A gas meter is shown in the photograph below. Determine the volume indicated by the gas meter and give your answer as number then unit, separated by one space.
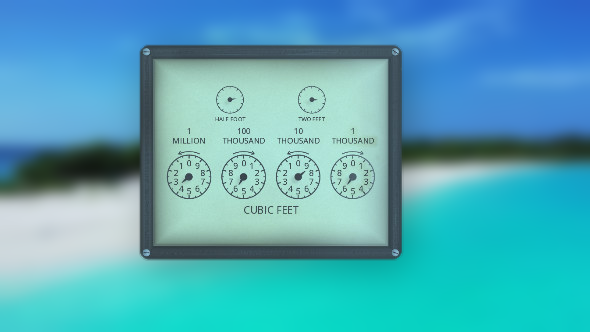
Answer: 358600 ft³
